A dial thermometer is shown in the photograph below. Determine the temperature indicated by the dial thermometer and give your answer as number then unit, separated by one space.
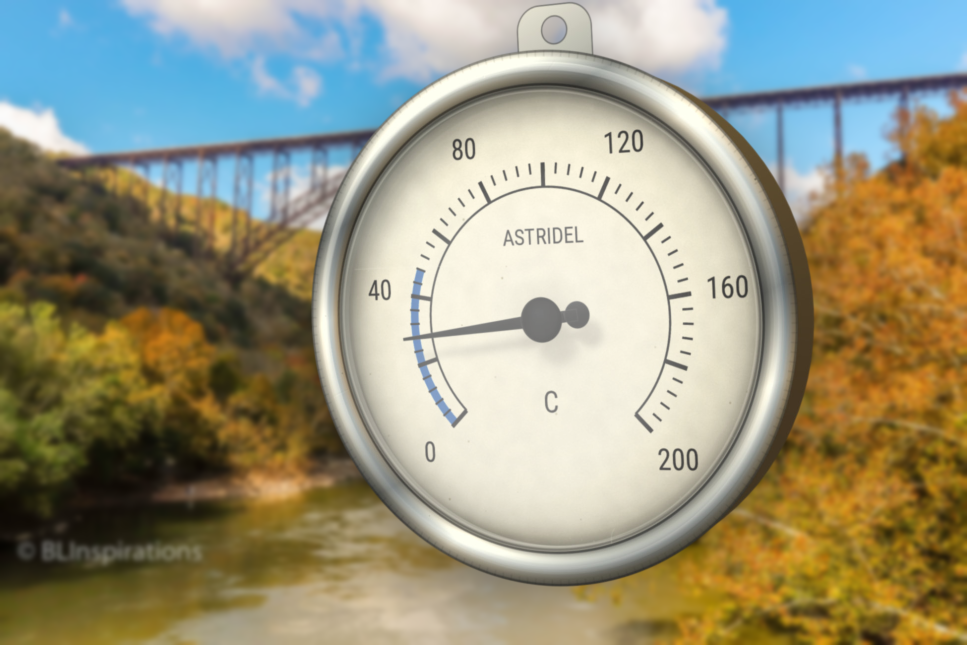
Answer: 28 °C
